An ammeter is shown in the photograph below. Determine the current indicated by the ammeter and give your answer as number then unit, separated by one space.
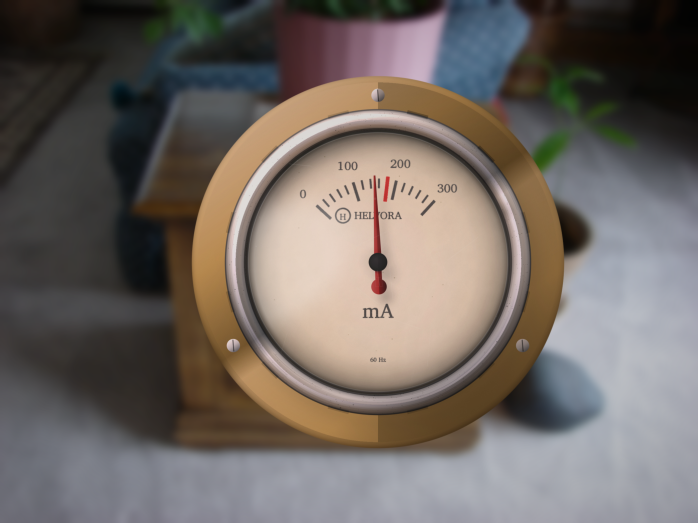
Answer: 150 mA
